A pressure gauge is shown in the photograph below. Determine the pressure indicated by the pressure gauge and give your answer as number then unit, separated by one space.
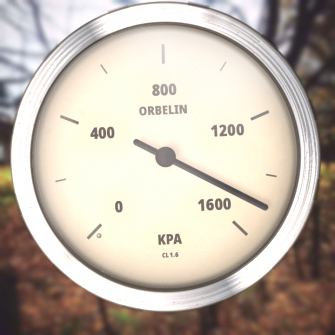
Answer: 1500 kPa
